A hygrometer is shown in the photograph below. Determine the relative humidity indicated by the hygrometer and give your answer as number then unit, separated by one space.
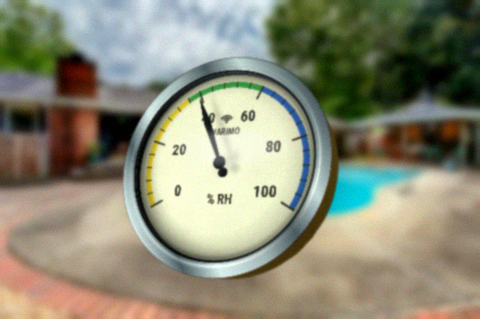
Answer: 40 %
